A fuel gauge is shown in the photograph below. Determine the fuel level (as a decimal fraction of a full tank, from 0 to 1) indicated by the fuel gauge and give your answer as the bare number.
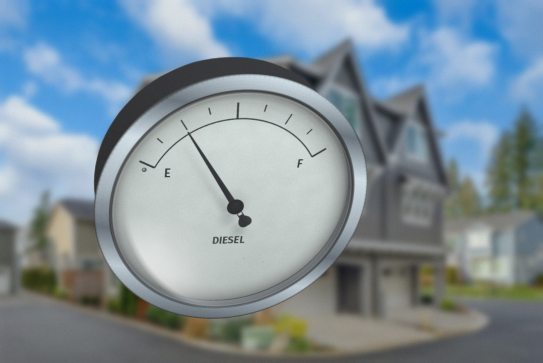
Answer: 0.25
